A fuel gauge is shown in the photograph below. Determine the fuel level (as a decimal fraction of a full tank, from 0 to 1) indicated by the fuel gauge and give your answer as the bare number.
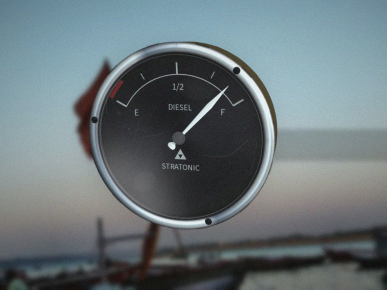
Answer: 0.875
